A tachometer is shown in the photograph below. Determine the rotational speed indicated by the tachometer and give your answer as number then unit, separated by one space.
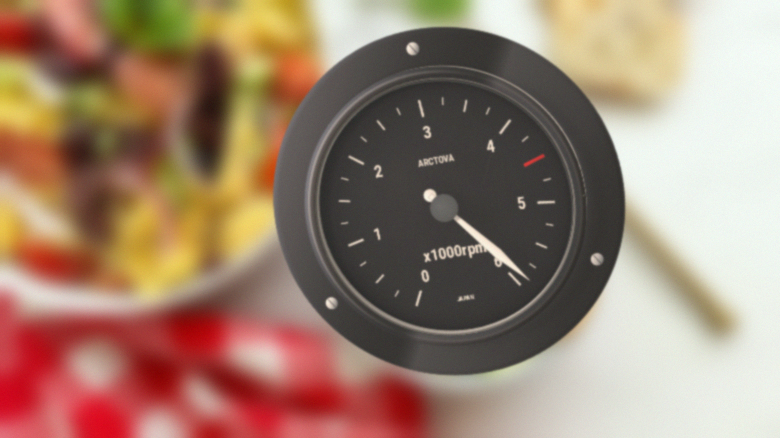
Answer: 5875 rpm
